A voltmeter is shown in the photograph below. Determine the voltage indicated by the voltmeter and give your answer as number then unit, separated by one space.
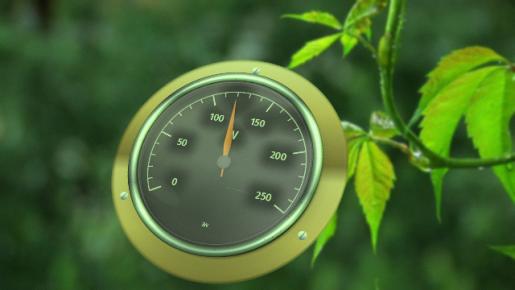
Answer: 120 V
